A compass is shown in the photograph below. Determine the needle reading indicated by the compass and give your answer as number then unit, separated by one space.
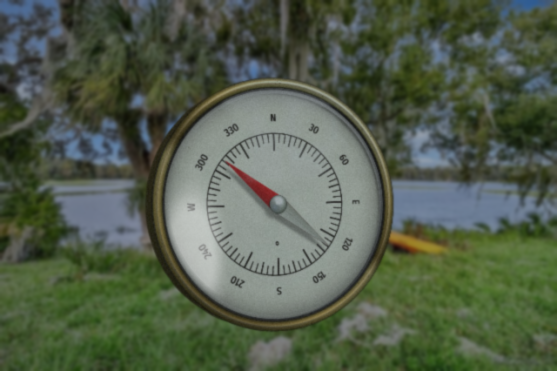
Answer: 310 °
